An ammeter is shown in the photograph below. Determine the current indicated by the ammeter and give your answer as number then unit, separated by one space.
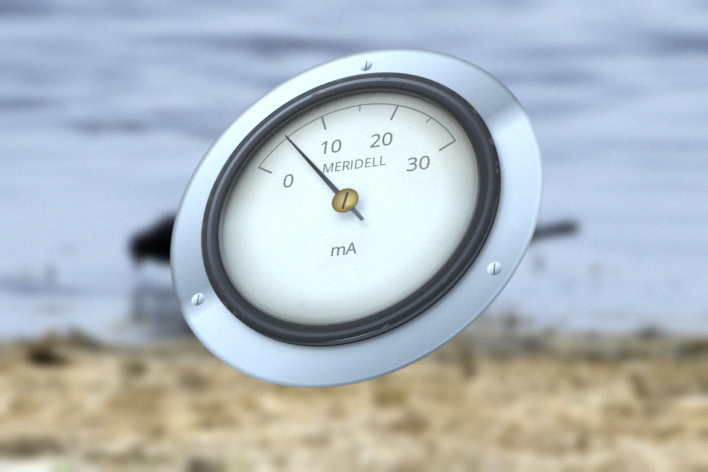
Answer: 5 mA
